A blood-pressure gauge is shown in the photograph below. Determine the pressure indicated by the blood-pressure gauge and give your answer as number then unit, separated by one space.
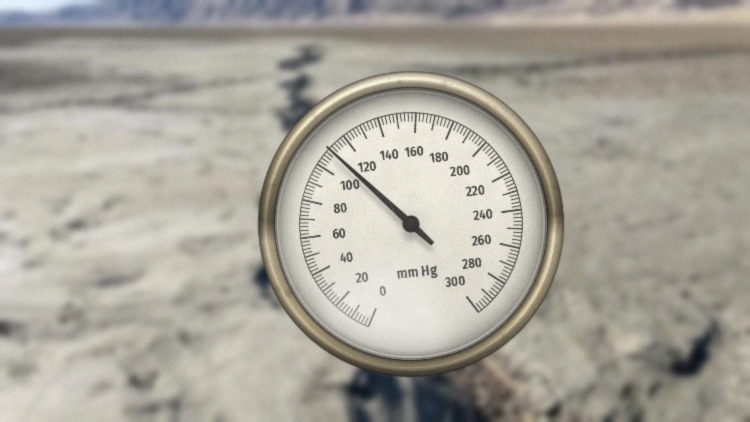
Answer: 110 mmHg
